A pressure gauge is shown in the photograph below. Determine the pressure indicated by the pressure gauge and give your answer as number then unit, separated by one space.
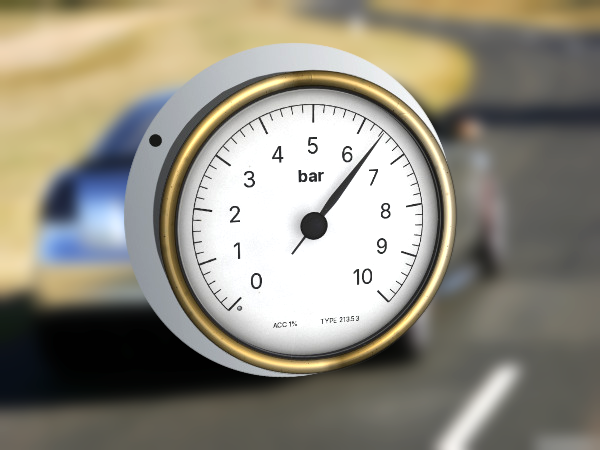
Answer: 6.4 bar
